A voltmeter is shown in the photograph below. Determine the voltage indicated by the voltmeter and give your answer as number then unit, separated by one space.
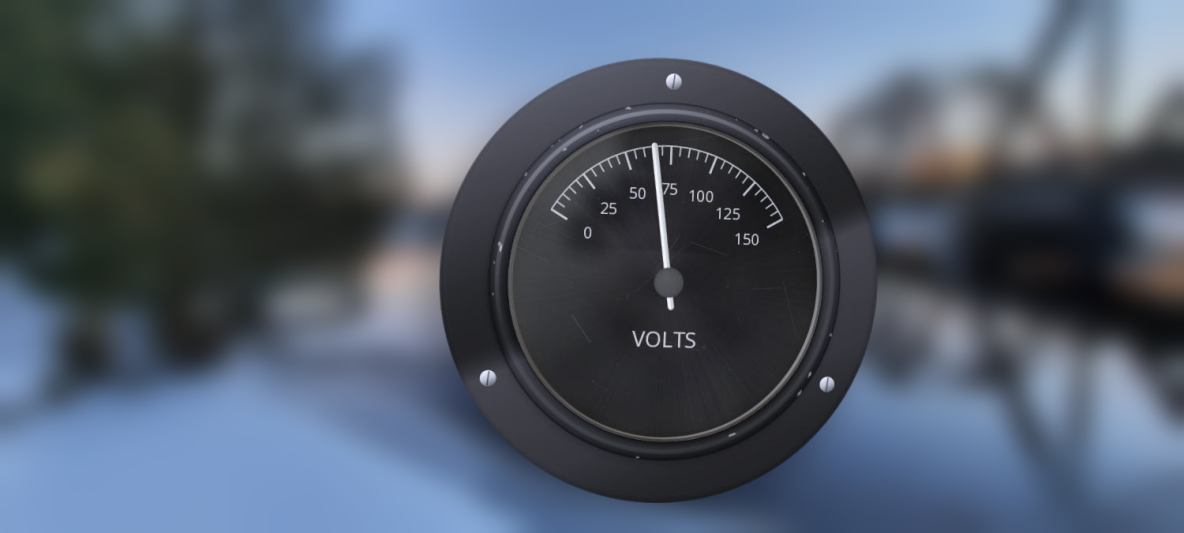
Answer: 65 V
